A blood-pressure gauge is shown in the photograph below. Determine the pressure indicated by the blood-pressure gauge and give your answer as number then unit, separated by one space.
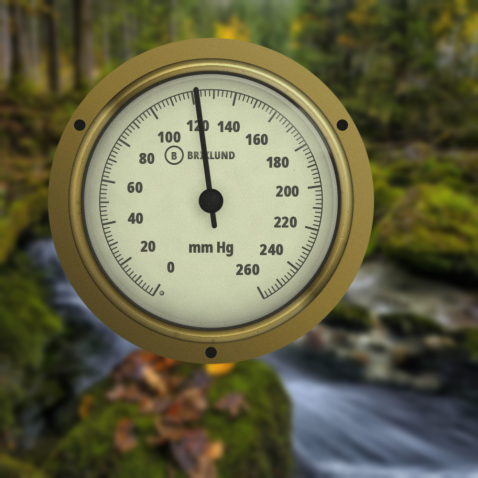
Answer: 122 mmHg
